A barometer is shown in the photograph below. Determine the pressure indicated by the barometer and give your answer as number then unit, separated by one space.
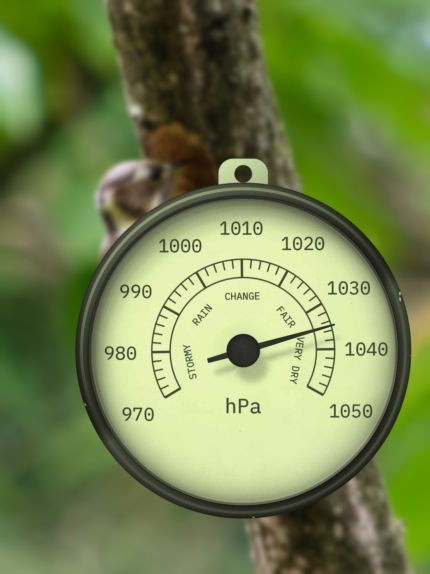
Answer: 1035 hPa
